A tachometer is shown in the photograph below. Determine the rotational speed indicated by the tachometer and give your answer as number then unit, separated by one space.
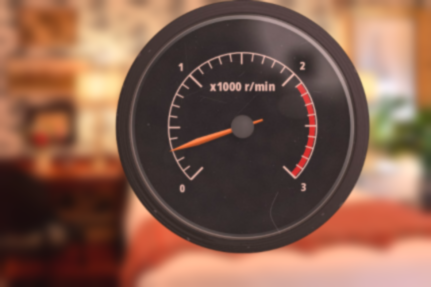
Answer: 300 rpm
